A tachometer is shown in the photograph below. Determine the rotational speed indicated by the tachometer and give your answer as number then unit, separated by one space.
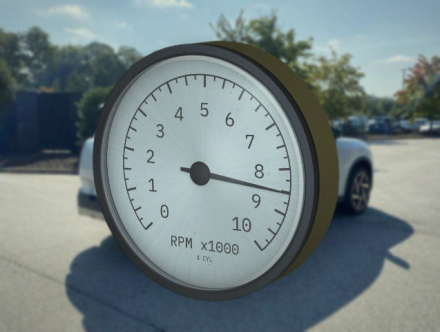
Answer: 8500 rpm
